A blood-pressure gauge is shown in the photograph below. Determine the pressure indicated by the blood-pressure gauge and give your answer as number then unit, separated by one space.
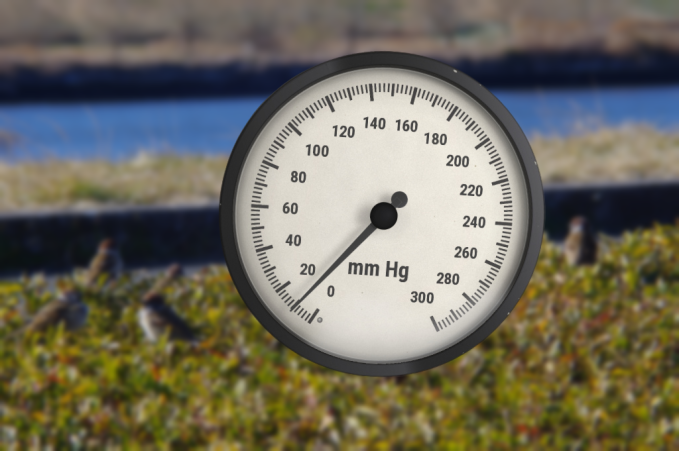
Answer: 10 mmHg
